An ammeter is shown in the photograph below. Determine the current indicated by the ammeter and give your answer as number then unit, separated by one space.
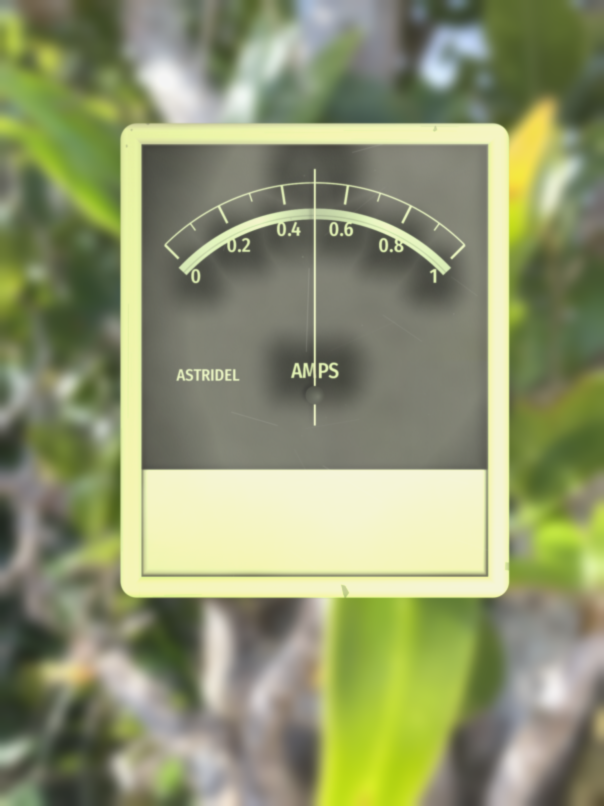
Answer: 0.5 A
